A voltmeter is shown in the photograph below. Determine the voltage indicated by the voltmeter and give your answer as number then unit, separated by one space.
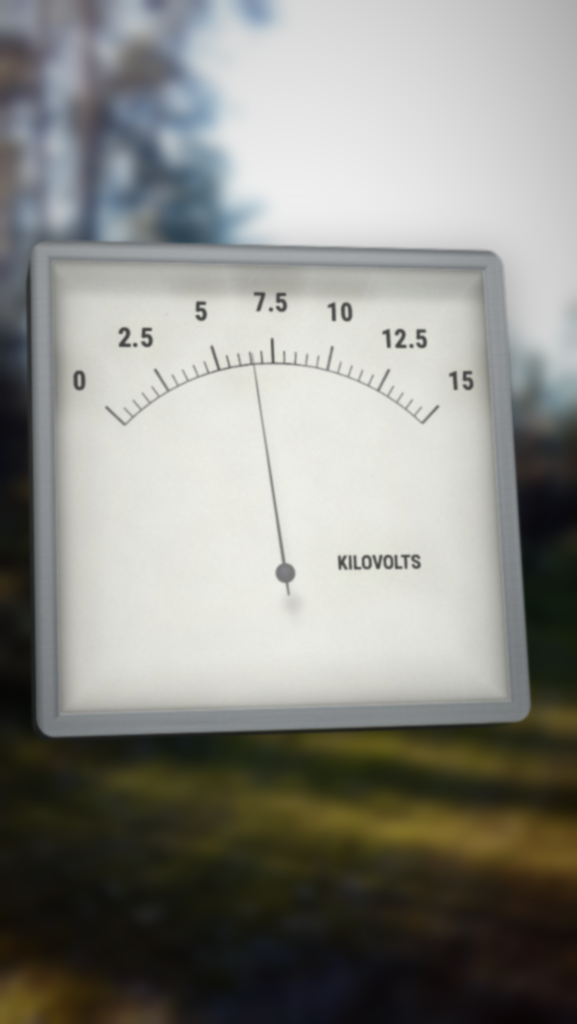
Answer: 6.5 kV
